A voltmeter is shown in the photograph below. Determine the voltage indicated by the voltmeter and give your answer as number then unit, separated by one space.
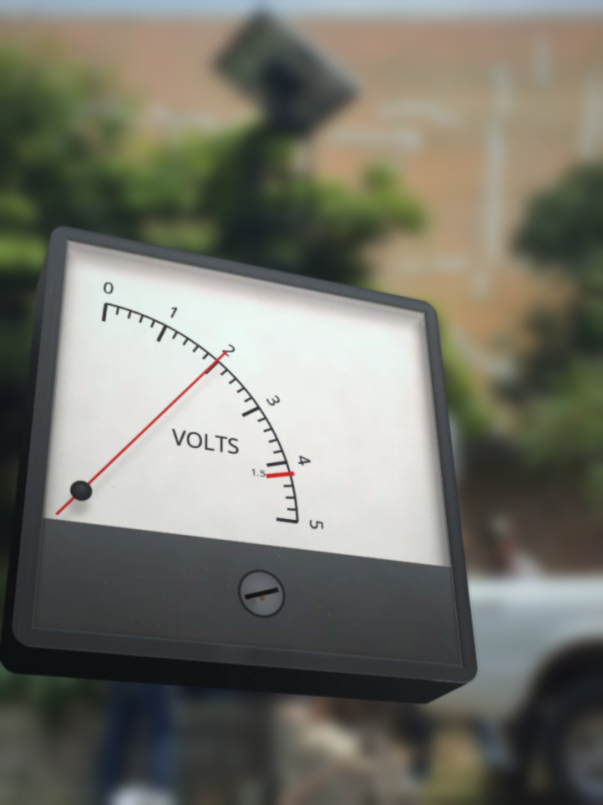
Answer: 2 V
